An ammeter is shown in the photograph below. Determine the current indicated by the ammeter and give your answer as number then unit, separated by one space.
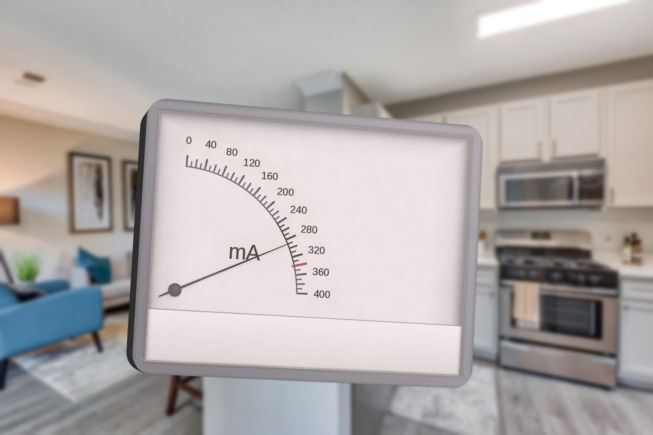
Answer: 290 mA
